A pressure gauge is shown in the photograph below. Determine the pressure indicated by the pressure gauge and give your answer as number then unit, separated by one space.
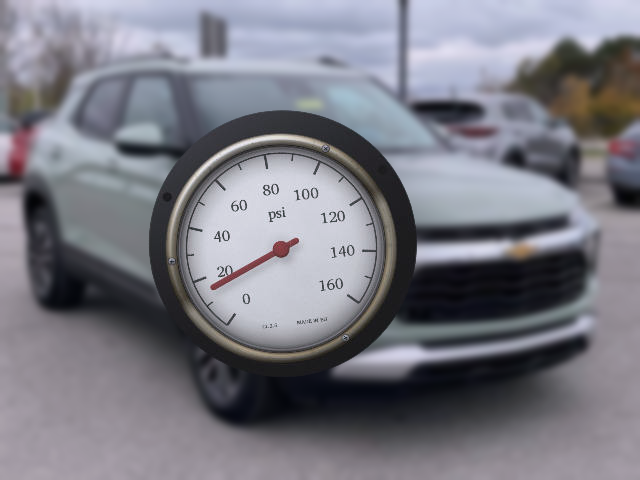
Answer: 15 psi
